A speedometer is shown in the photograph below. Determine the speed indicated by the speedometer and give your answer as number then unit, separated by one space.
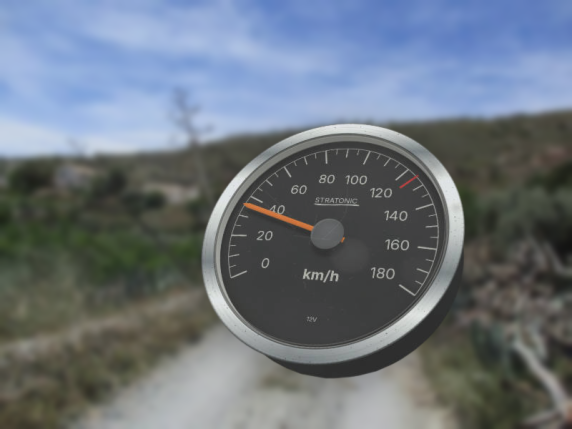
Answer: 35 km/h
